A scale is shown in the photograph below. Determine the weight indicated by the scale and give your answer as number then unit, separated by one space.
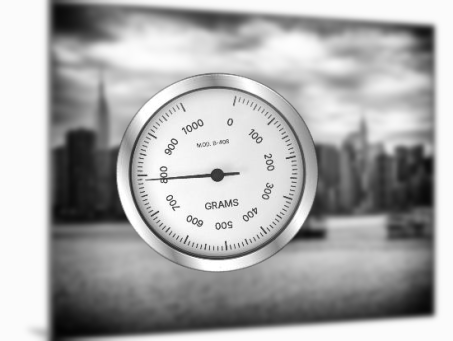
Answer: 790 g
